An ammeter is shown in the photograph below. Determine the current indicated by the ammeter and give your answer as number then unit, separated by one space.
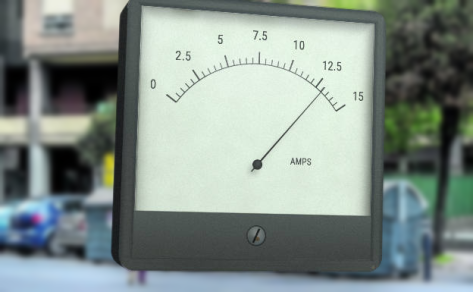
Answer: 13 A
